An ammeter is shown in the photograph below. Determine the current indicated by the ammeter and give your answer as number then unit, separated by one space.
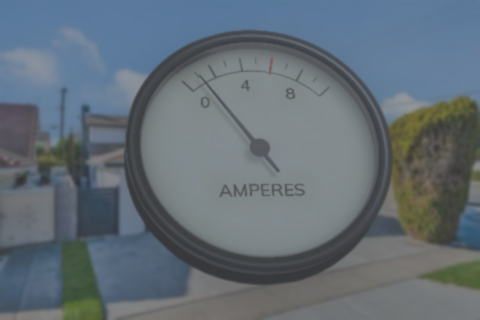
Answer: 1 A
